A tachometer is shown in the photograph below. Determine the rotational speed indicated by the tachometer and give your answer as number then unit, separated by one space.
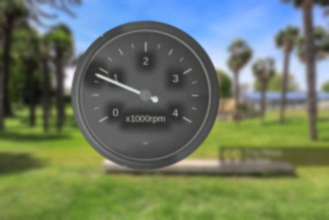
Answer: 875 rpm
